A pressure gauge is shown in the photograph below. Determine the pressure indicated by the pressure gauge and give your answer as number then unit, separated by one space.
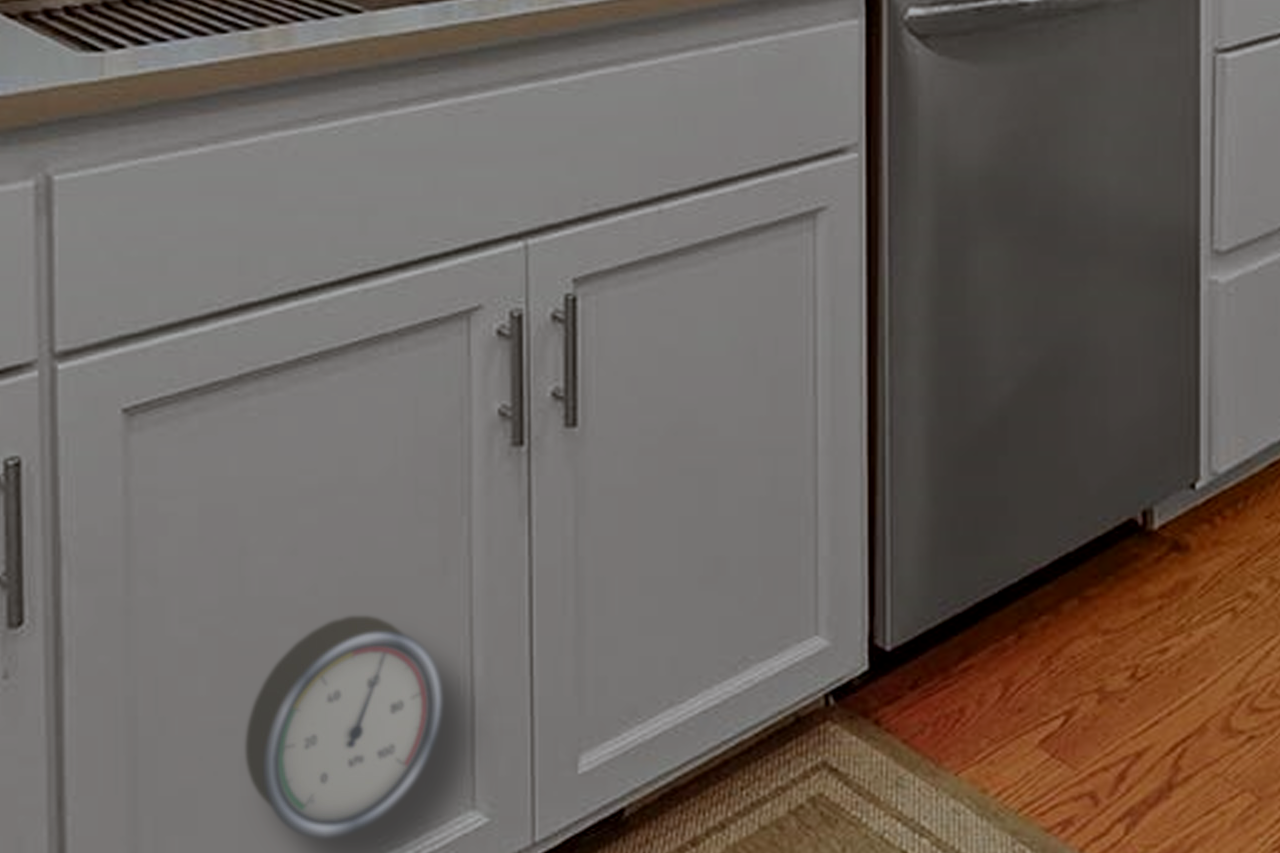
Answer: 60 kPa
